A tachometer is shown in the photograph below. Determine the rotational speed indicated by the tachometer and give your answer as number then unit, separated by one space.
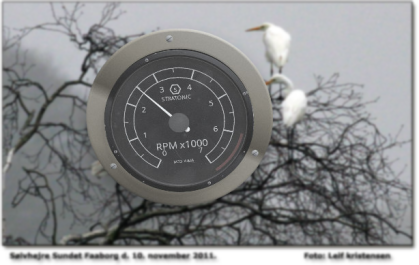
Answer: 2500 rpm
